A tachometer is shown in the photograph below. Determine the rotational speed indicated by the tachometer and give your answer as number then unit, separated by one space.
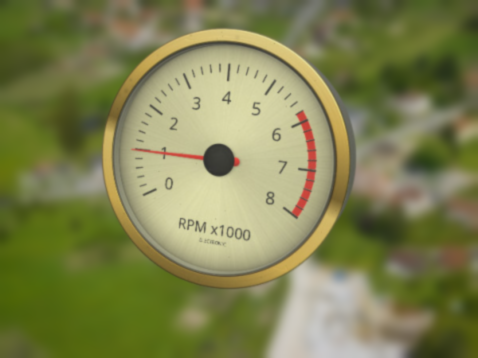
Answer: 1000 rpm
